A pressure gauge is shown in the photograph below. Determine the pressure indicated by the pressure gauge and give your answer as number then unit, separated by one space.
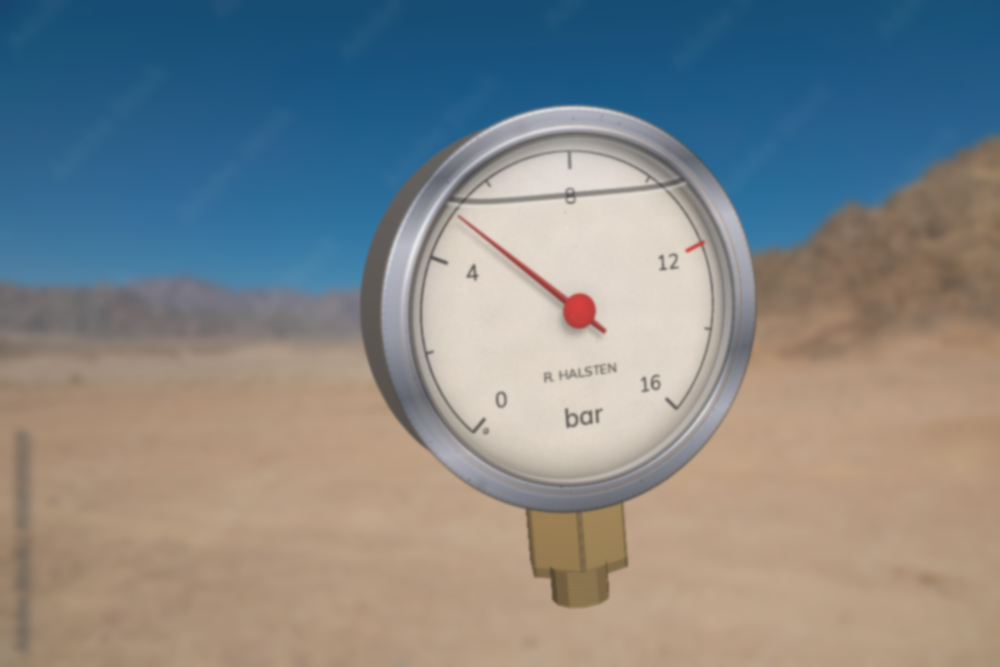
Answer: 5 bar
